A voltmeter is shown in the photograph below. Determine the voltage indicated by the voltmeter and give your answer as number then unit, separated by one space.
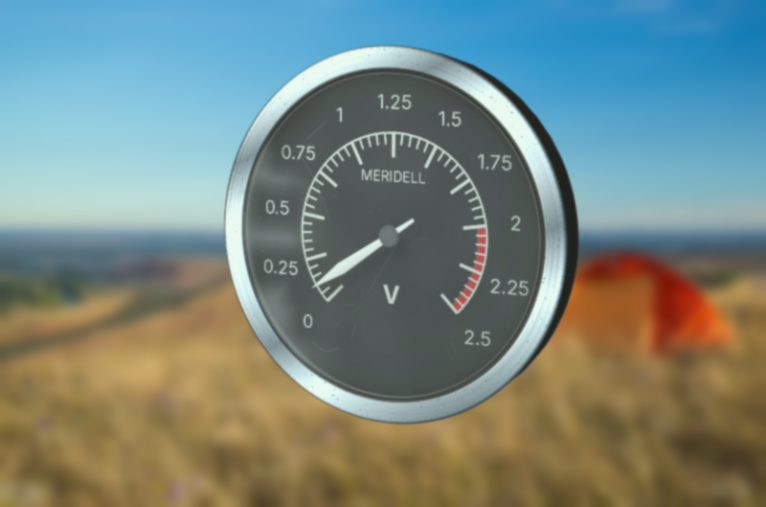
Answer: 0.1 V
